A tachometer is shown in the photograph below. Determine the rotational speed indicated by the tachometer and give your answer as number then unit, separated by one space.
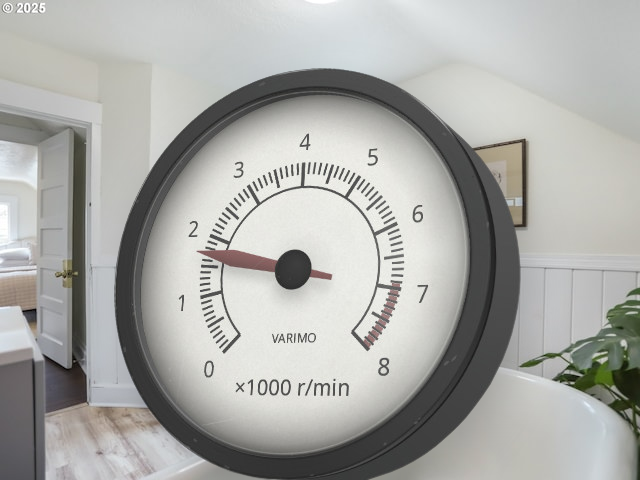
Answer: 1700 rpm
